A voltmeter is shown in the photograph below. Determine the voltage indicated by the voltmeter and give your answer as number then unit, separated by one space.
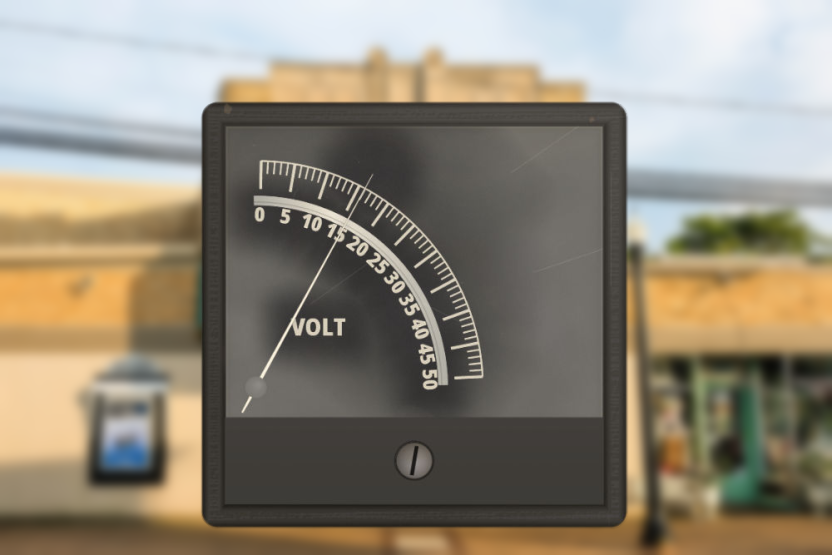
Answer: 16 V
